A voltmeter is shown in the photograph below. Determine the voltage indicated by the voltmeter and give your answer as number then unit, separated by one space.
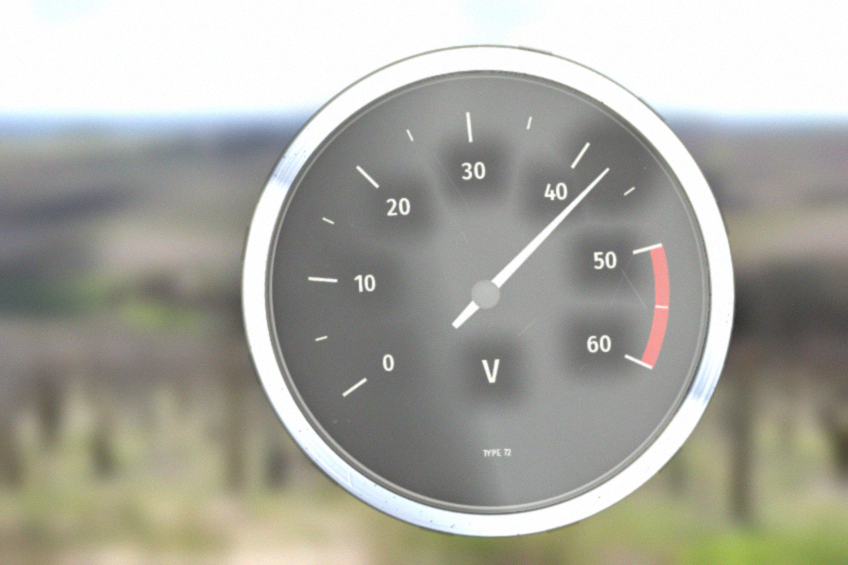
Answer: 42.5 V
